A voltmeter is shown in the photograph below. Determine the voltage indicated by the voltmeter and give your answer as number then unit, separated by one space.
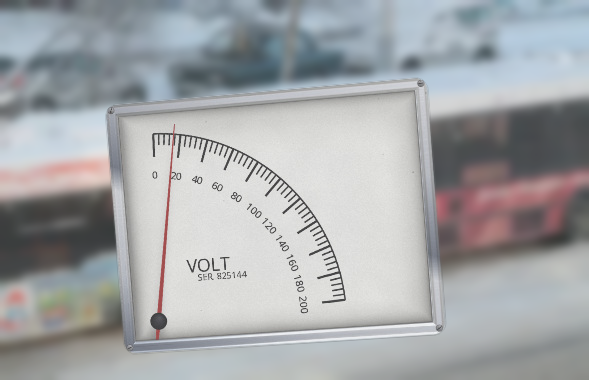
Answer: 16 V
